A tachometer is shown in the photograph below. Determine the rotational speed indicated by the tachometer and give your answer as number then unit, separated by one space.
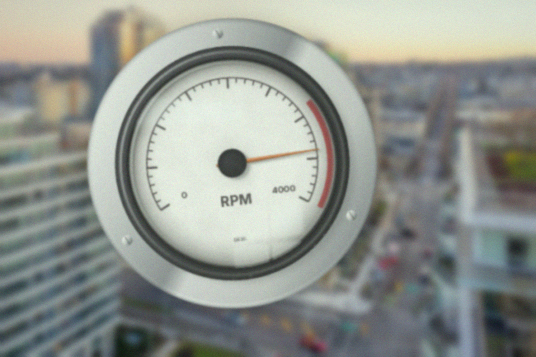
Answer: 3400 rpm
